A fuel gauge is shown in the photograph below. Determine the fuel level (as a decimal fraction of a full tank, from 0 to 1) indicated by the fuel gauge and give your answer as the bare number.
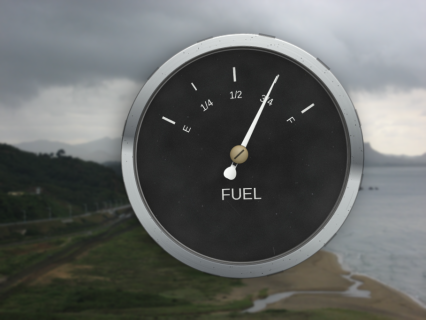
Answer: 0.75
